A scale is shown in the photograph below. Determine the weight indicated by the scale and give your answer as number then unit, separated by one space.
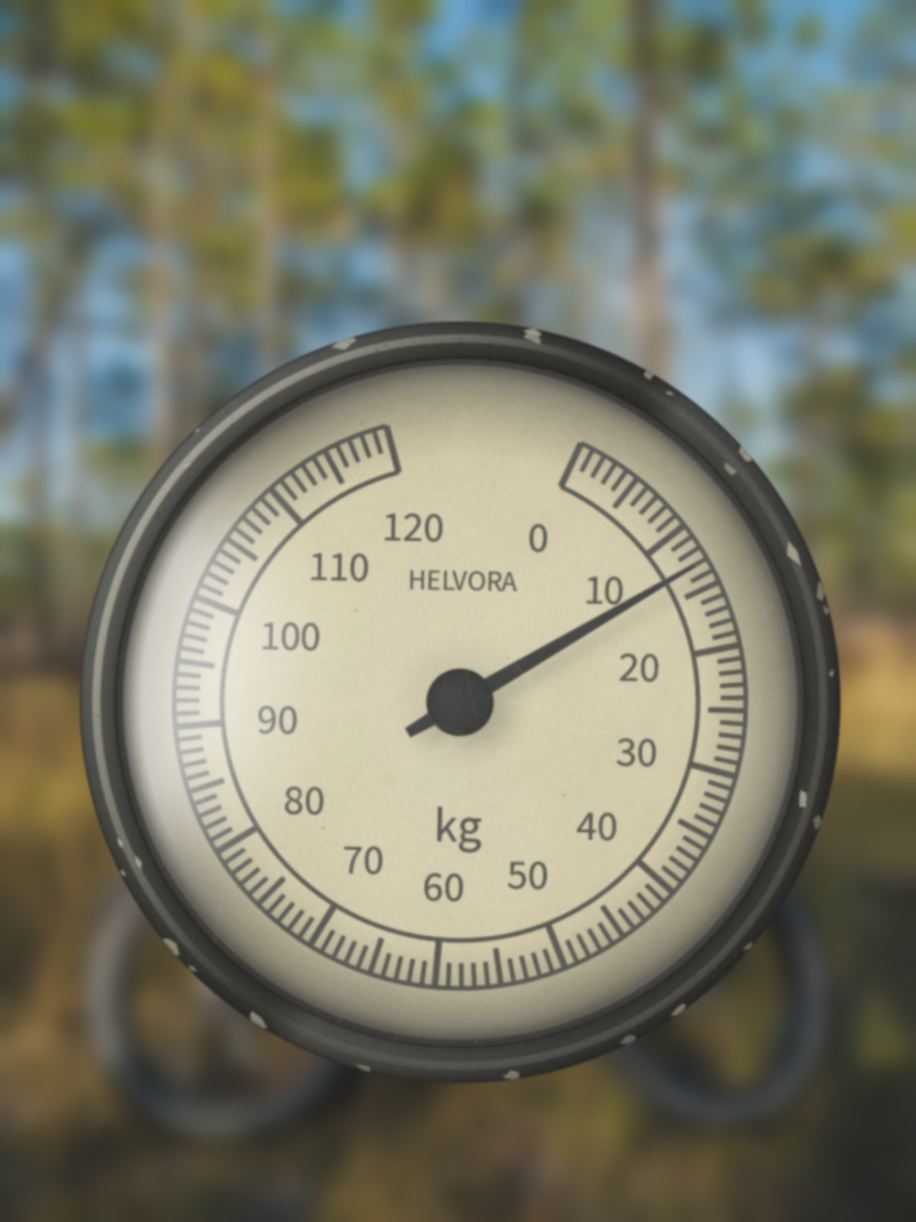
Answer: 13 kg
